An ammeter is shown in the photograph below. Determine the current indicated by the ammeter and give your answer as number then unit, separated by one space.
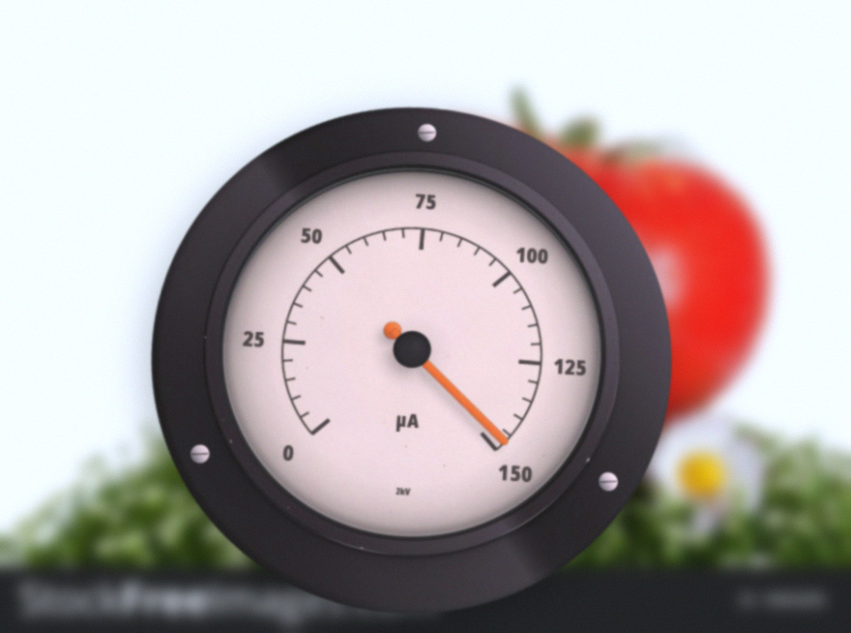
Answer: 147.5 µA
